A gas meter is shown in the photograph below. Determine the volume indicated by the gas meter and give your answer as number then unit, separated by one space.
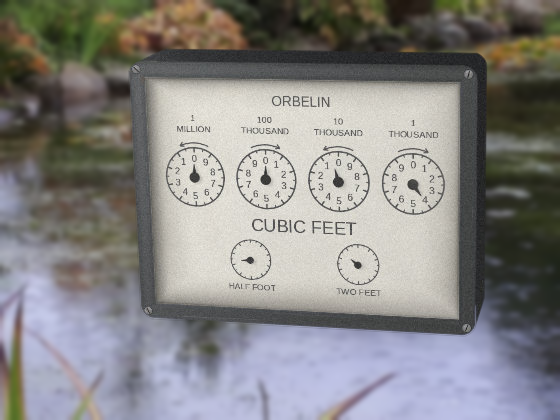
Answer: 400 ft³
